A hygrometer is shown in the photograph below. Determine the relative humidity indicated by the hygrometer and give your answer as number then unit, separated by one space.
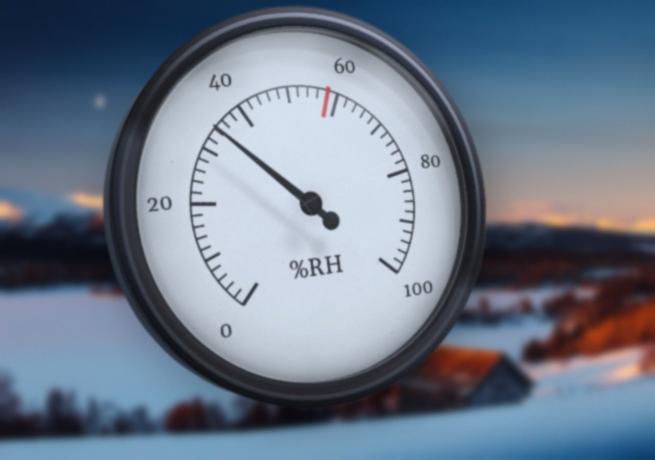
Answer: 34 %
